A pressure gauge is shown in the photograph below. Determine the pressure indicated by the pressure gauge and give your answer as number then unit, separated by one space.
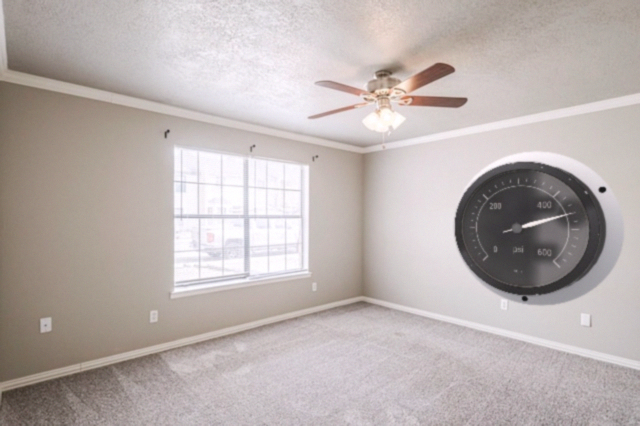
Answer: 460 psi
